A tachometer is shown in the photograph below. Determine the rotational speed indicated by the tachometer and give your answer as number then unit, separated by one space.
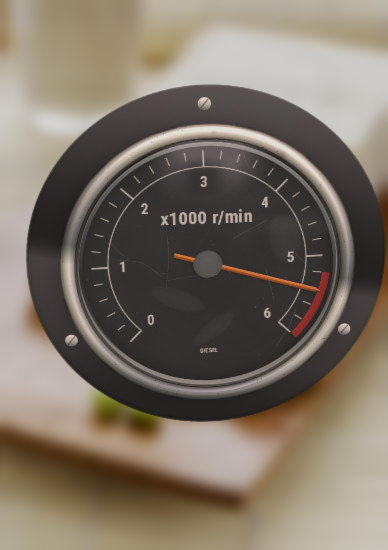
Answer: 5400 rpm
